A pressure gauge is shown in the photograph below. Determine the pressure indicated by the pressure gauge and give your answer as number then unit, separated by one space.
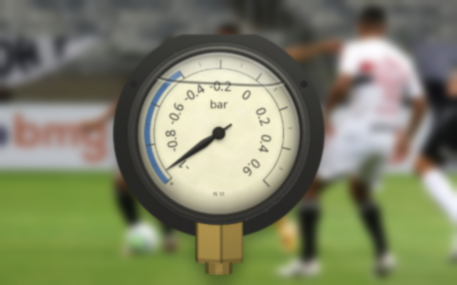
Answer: -0.95 bar
